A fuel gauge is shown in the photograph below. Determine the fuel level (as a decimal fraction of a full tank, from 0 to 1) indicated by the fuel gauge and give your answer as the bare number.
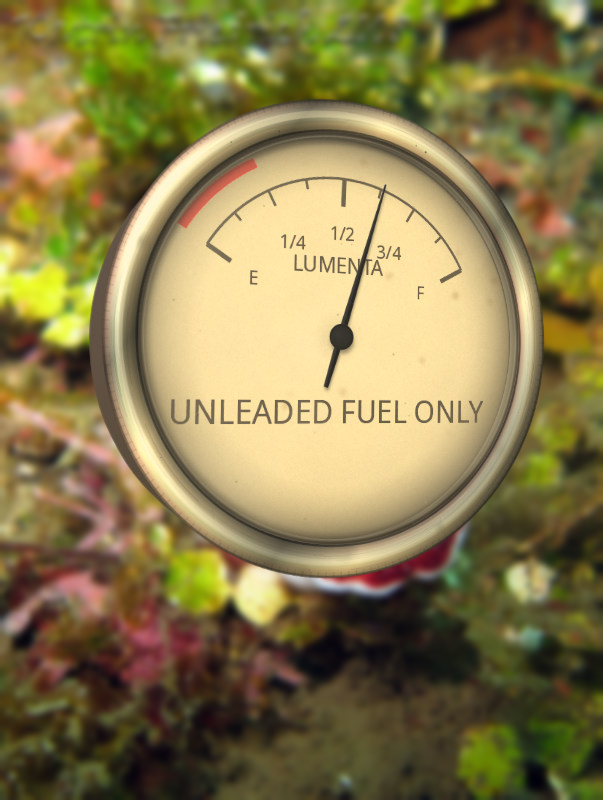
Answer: 0.625
